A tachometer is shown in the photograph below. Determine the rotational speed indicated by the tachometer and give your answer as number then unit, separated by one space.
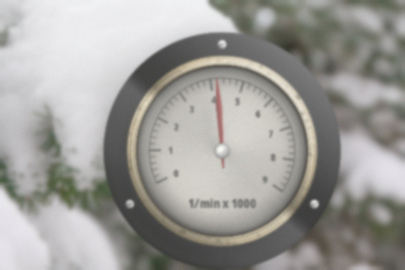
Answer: 4200 rpm
